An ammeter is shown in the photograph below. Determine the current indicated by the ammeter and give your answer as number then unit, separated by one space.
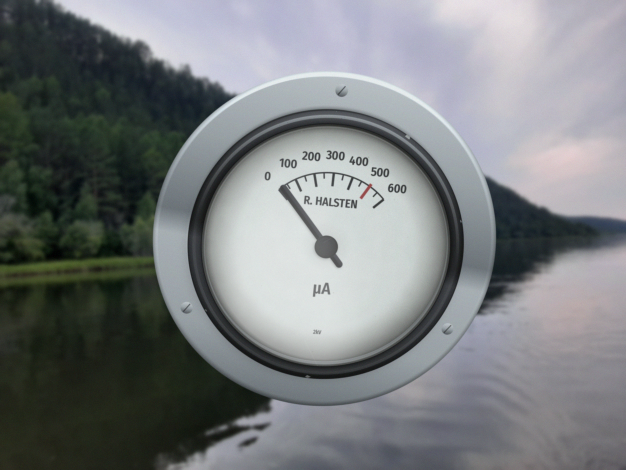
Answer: 25 µA
